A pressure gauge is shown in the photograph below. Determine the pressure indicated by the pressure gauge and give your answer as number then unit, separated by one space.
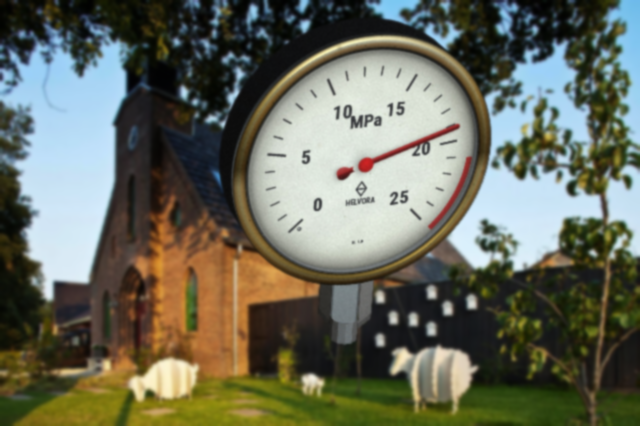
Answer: 19 MPa
